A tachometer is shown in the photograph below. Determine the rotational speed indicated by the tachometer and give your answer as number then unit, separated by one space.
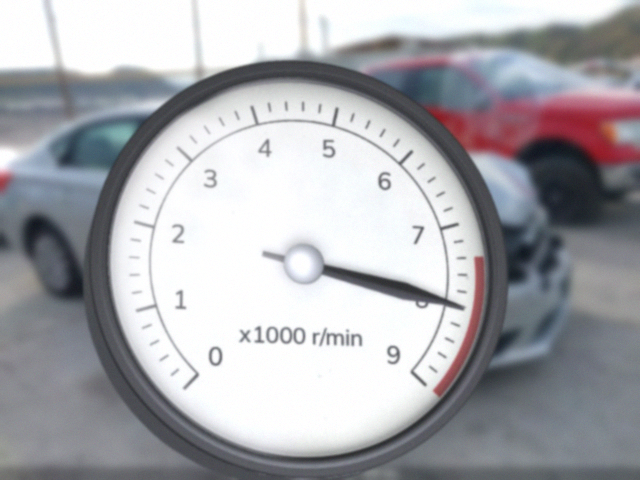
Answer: 8000 rpm
